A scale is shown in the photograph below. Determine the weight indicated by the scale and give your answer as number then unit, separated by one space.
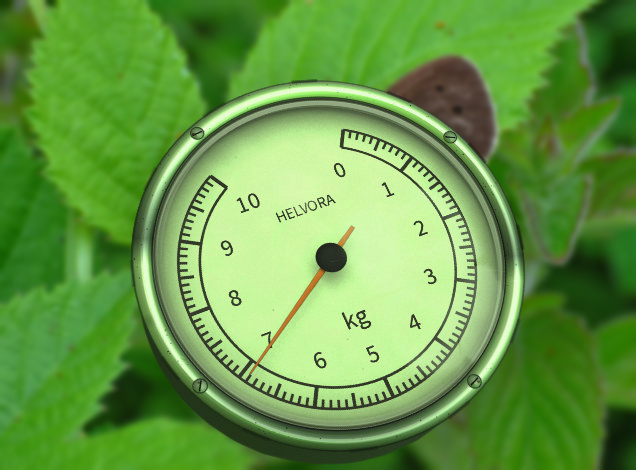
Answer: 6.9 kg
